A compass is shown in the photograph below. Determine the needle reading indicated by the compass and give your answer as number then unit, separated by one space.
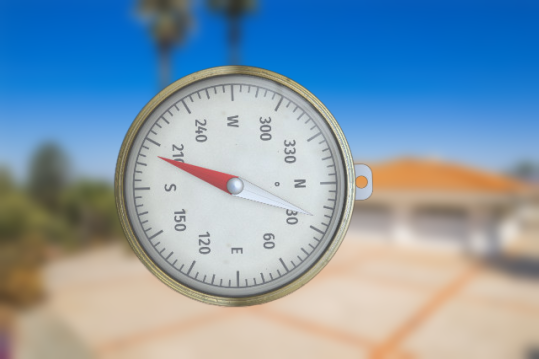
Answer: 202.5 °
